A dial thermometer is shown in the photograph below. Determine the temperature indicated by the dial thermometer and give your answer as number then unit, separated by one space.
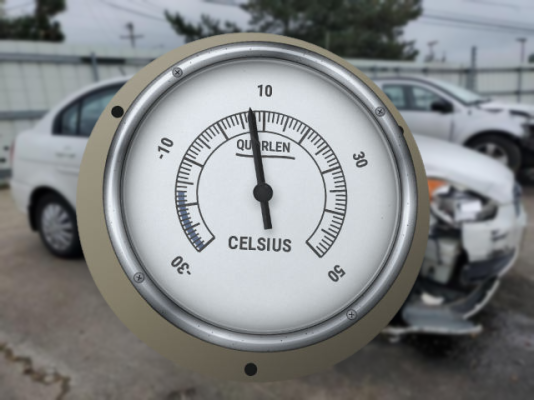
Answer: 7 °C
